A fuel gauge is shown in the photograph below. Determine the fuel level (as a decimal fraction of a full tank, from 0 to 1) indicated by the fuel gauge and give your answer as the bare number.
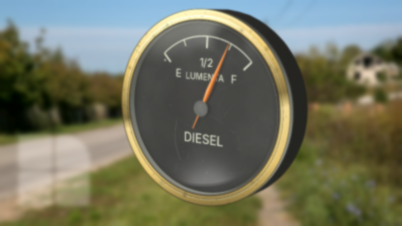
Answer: 0.75
